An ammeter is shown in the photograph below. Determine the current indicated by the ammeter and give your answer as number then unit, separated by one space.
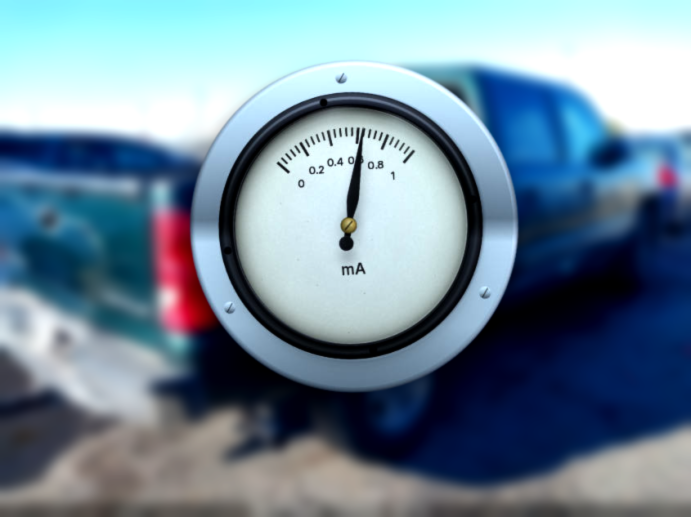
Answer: 0.64 mA
